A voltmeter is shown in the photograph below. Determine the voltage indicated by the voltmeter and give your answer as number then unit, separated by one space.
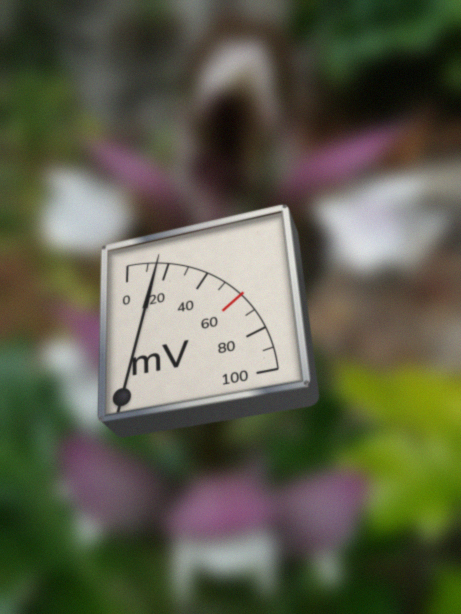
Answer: 15 mV
